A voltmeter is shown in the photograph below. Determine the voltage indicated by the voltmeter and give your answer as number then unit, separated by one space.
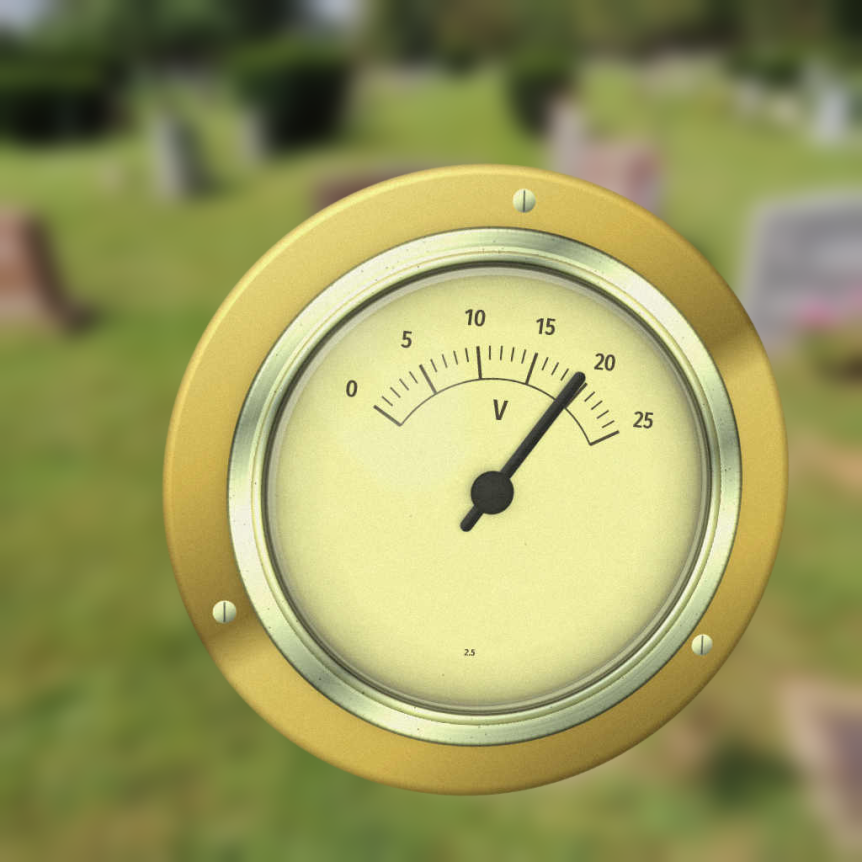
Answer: 19 V
